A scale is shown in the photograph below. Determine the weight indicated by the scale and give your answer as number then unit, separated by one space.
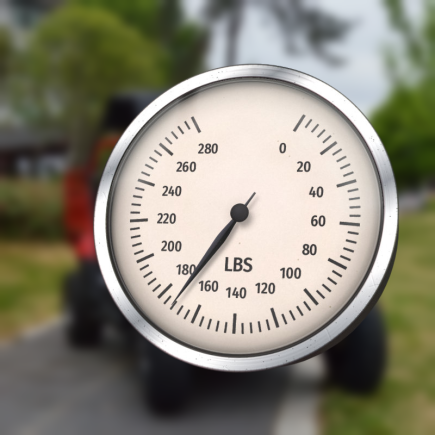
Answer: 172 lb
